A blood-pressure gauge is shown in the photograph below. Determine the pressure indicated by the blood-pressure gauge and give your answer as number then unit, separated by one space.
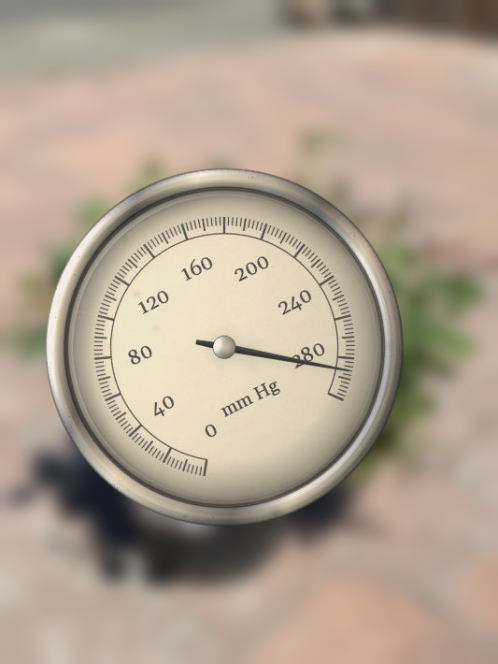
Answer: 286 mmHg
